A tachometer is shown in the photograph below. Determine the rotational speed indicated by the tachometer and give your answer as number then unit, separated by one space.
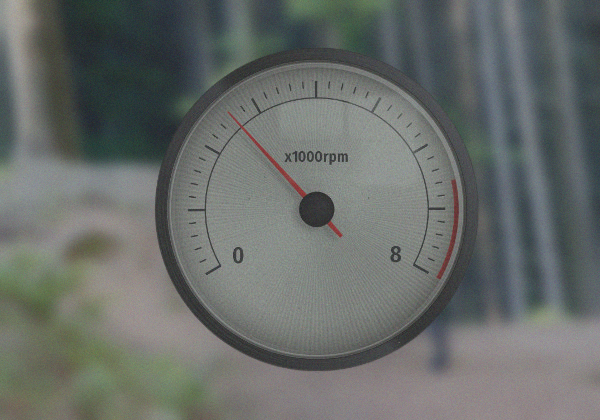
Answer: 2600 rpm
